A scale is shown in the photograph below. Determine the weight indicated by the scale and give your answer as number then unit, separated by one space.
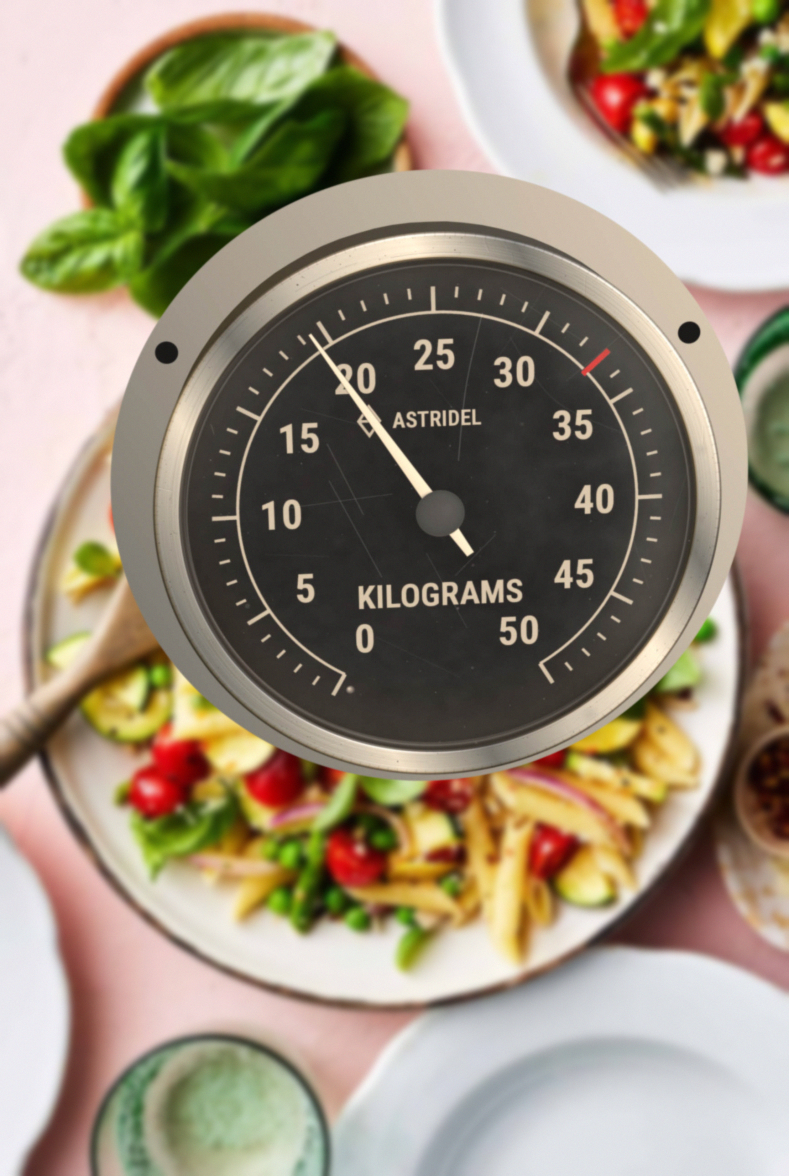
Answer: 19.5 kg
